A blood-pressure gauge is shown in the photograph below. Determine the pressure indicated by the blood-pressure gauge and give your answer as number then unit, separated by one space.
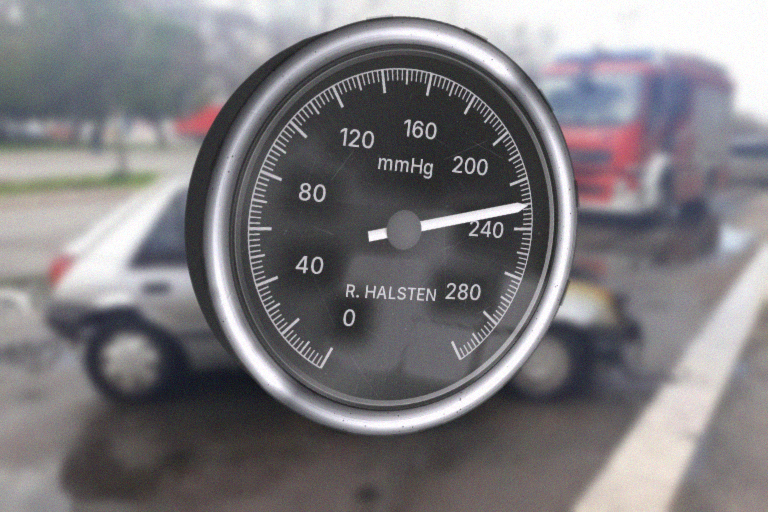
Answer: 230 mmHg
